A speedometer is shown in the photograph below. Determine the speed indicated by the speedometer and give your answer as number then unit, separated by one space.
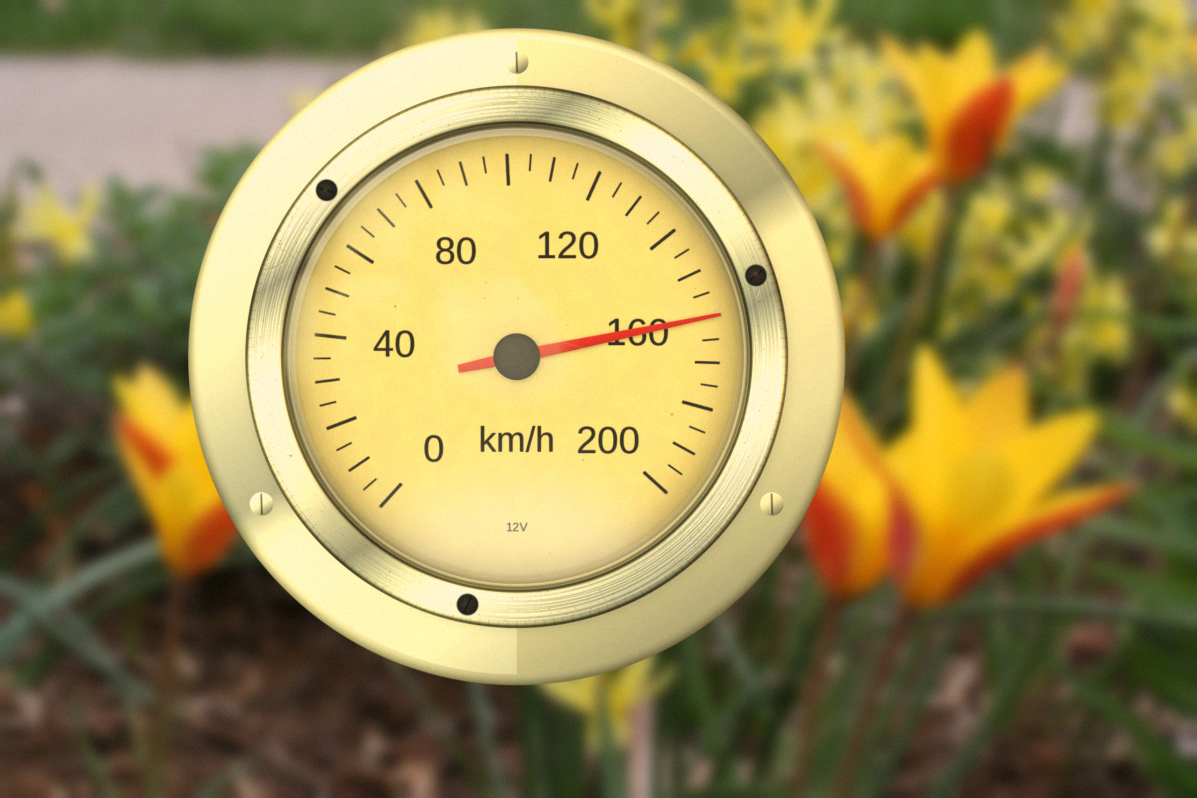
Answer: 160 km/h
